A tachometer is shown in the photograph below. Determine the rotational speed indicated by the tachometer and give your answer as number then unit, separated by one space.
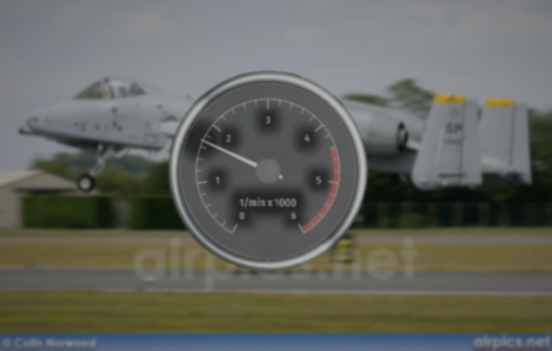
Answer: 1700 rpm
